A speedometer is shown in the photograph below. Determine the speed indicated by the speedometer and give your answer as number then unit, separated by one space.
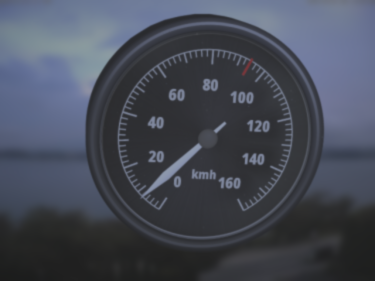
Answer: 8 km/h
